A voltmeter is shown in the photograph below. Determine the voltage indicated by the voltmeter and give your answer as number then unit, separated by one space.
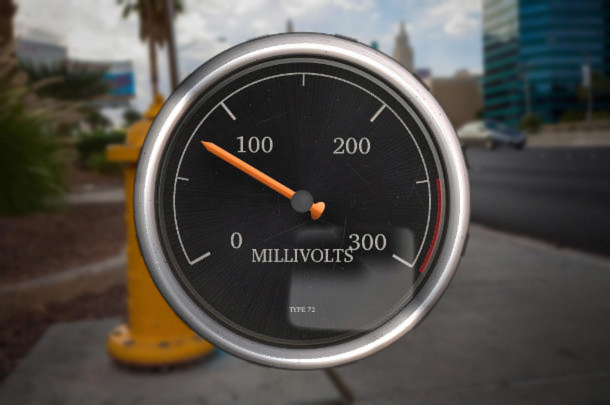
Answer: 75 mV
